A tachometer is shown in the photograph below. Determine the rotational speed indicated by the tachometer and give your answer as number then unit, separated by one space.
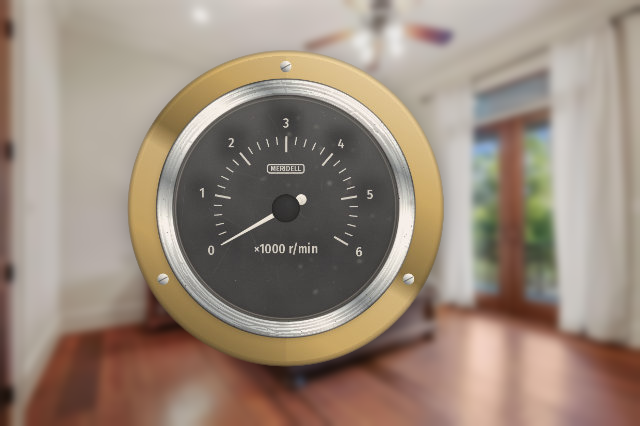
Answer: 0 rpm
